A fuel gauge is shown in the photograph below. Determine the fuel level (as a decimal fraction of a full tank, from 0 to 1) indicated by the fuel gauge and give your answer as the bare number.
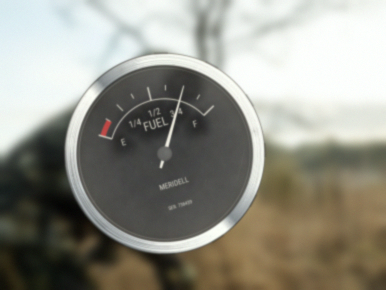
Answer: 0.75
